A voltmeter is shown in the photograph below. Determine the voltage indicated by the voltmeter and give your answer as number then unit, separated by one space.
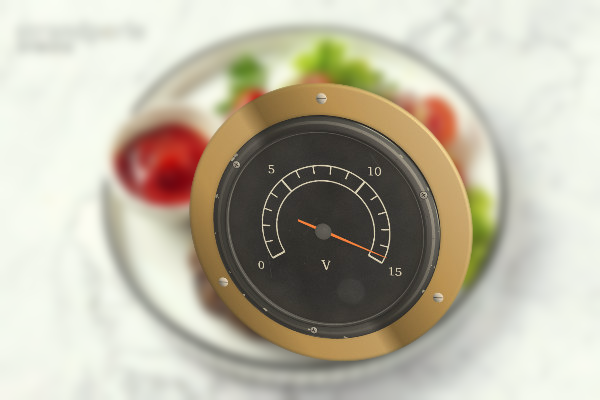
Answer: 14.5 V
